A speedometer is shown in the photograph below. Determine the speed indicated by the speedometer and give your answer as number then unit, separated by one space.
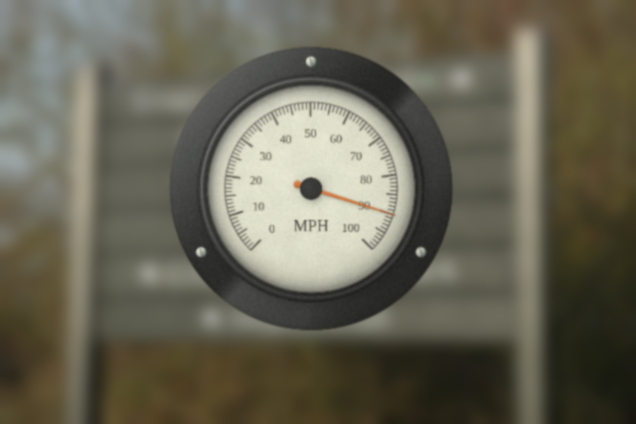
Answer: 90 mph
